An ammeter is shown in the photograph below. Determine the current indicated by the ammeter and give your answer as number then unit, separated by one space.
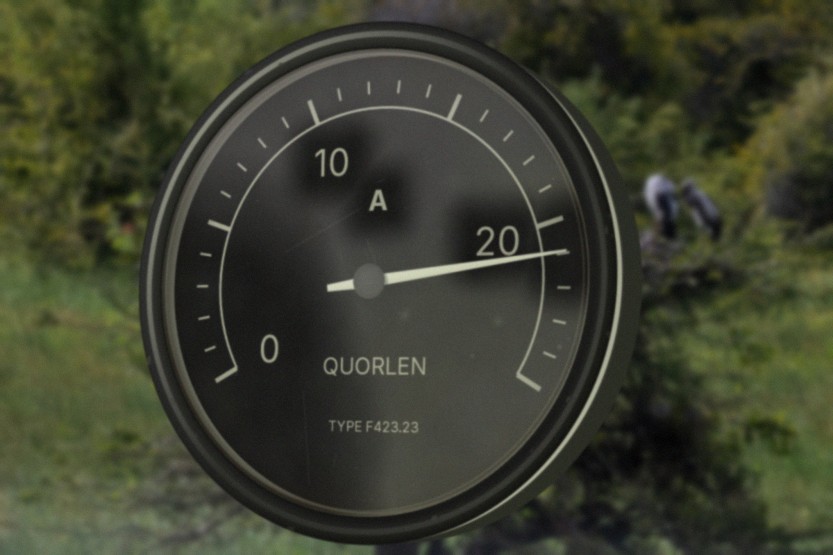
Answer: 21 A
